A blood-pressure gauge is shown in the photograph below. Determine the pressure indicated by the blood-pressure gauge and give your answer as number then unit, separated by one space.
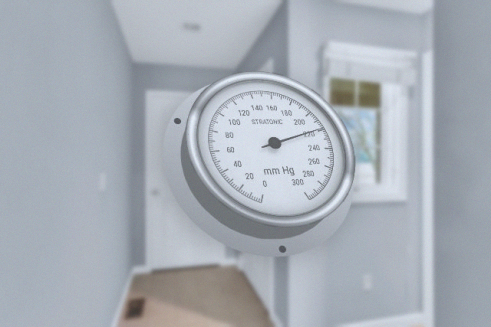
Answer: 220 mmHg
